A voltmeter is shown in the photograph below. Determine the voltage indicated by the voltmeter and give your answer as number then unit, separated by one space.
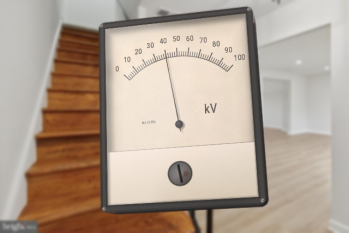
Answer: 40 kV
